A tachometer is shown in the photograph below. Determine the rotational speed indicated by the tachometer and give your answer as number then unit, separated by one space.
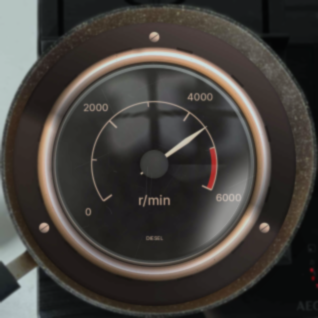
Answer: 4500 rpm
